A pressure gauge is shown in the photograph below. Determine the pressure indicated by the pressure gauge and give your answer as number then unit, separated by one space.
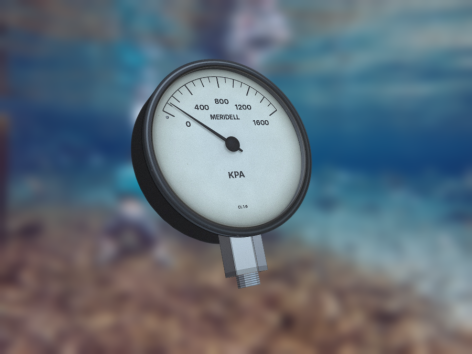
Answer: 100 kPa
